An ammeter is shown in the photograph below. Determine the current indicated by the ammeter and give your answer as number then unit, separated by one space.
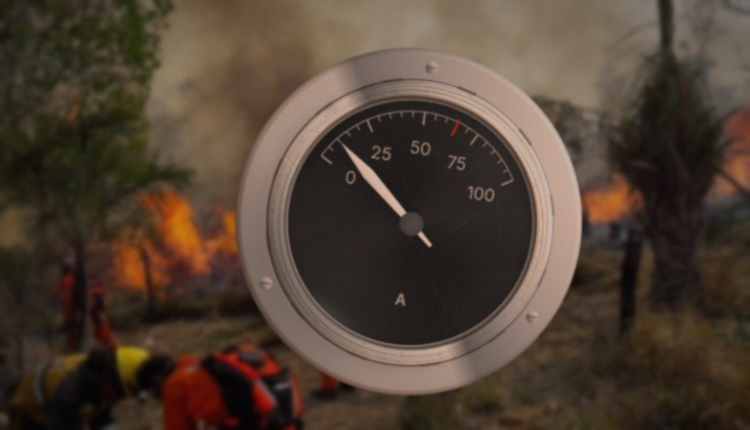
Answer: 10 A
